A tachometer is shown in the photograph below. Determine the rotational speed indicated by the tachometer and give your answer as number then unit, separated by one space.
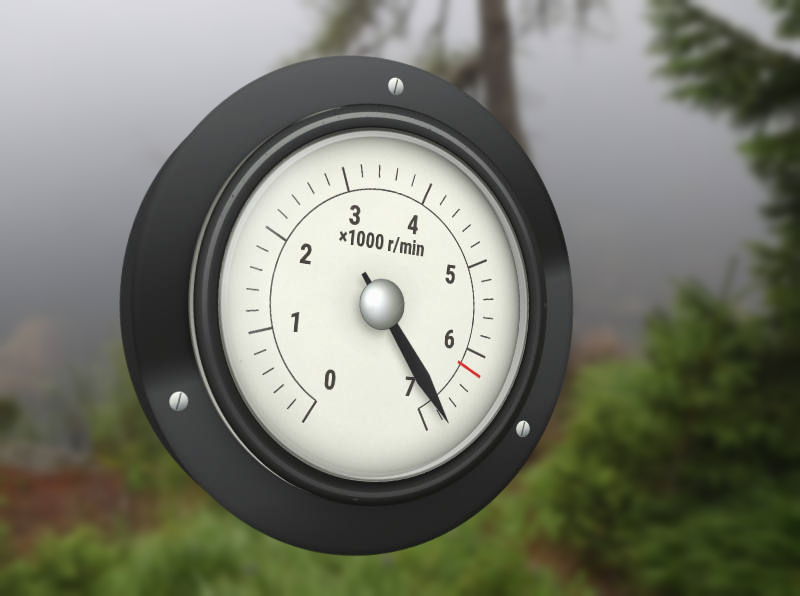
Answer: 6800 rpm
